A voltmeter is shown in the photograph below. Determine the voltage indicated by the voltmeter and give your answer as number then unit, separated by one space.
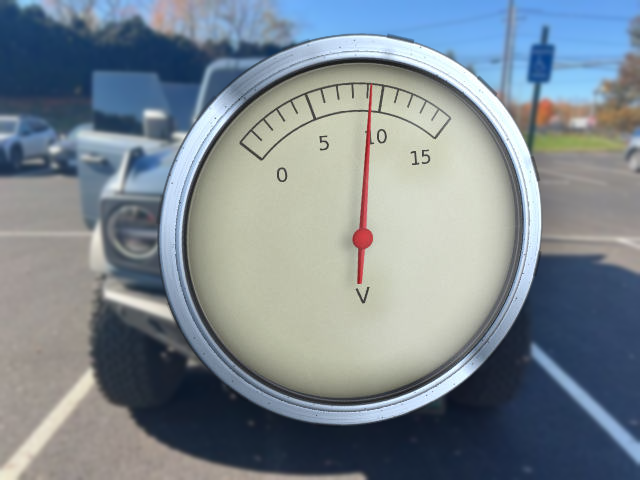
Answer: 9 V
